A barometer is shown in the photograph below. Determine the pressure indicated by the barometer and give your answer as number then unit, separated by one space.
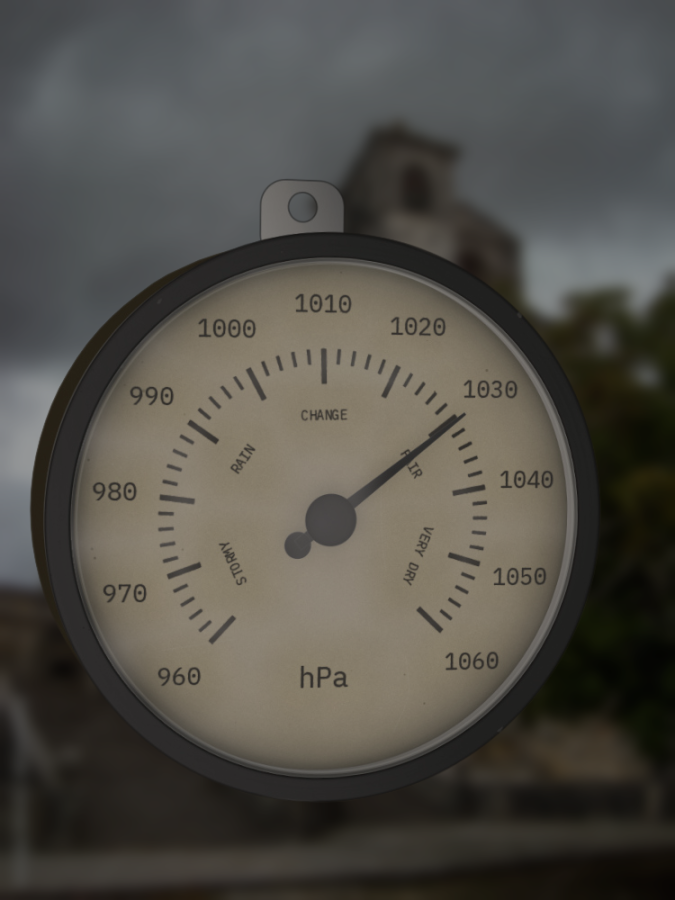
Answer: 1030 hPa
